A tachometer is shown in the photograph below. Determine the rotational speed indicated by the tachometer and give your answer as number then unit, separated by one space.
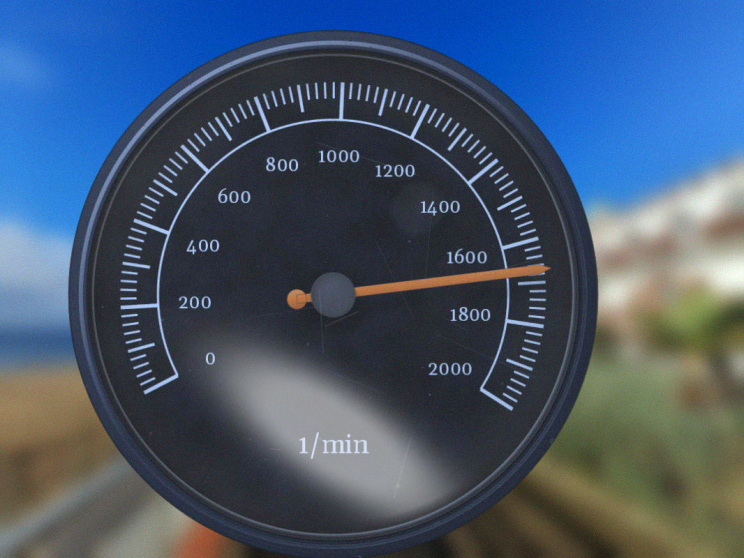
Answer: 1670 rpm
